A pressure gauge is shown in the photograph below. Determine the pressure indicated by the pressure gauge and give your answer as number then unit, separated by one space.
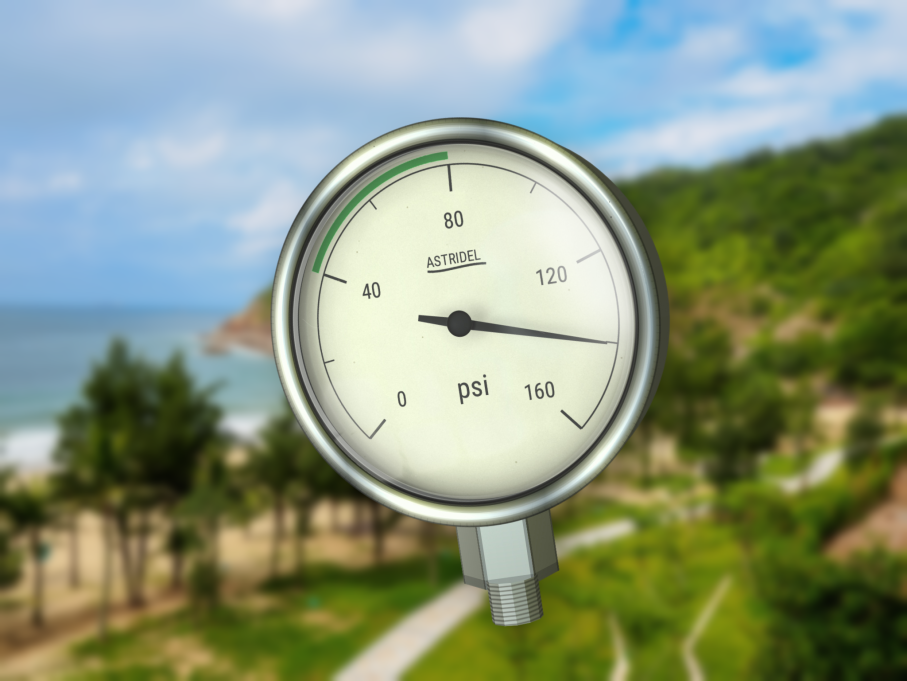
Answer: 140 psi
